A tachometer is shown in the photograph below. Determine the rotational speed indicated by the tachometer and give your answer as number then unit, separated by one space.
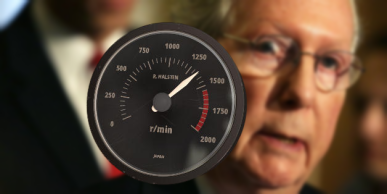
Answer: 1350 rpm
